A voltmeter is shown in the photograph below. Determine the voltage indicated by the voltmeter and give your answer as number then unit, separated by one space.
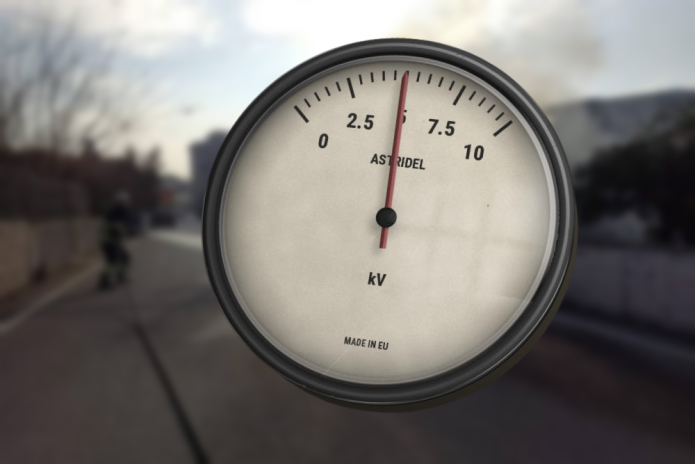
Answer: 5 kV
